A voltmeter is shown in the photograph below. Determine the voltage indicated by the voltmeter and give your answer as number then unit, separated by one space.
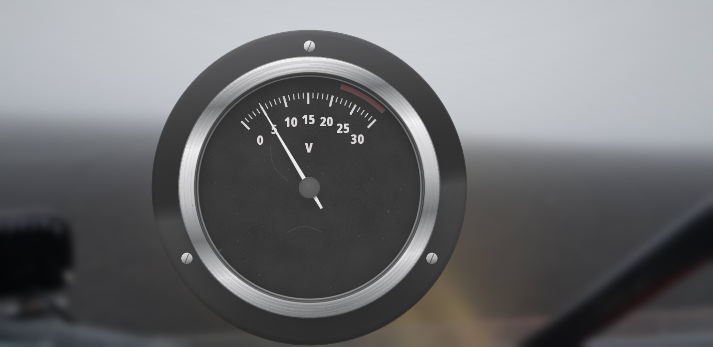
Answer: 5 V
